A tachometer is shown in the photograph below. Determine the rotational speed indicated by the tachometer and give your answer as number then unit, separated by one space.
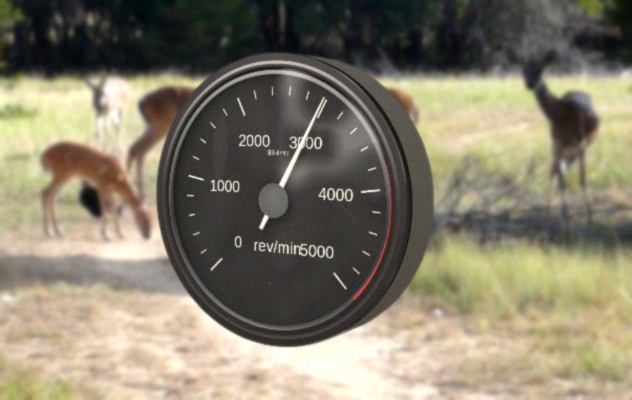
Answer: 3000 rpm
